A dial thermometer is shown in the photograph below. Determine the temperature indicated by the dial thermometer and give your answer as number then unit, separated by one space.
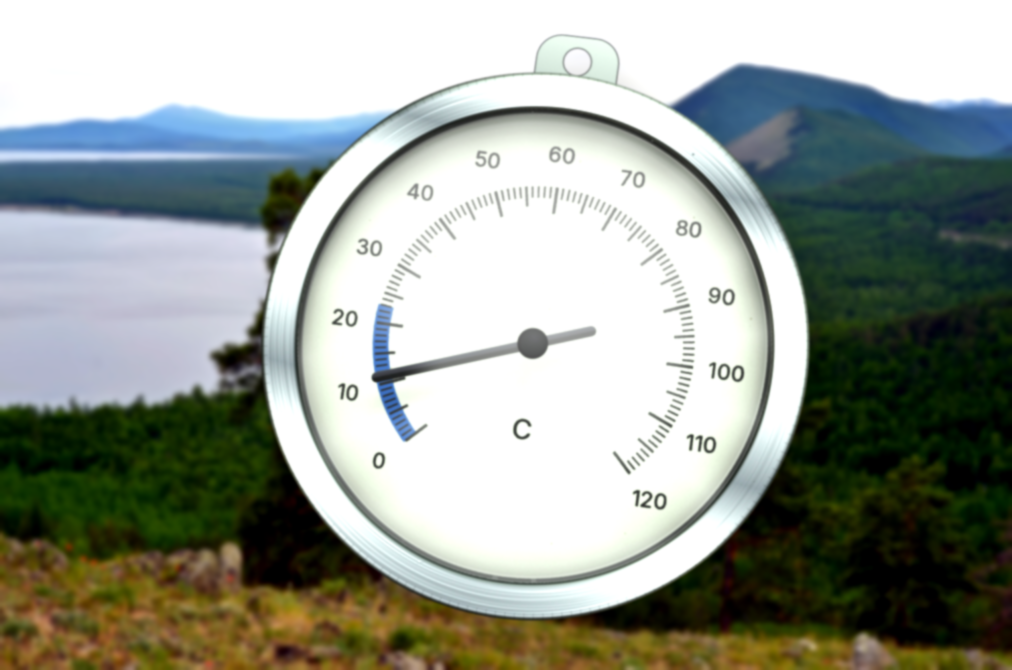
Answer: 11 °C
